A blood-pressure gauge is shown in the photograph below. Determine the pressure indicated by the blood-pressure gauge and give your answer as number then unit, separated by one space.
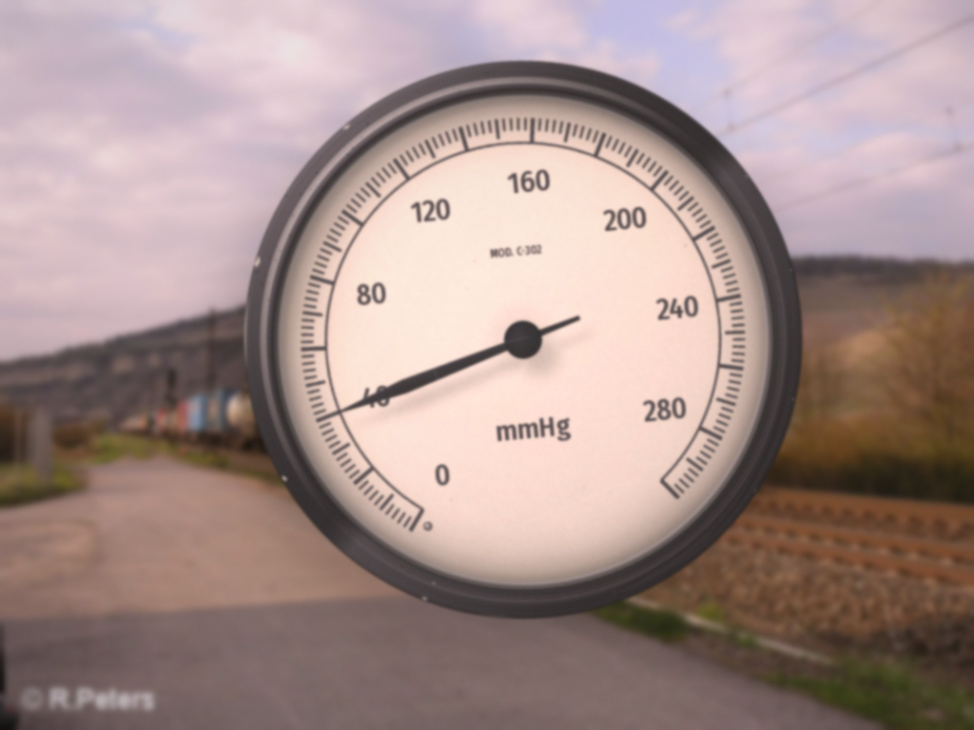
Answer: 40 mmHg
